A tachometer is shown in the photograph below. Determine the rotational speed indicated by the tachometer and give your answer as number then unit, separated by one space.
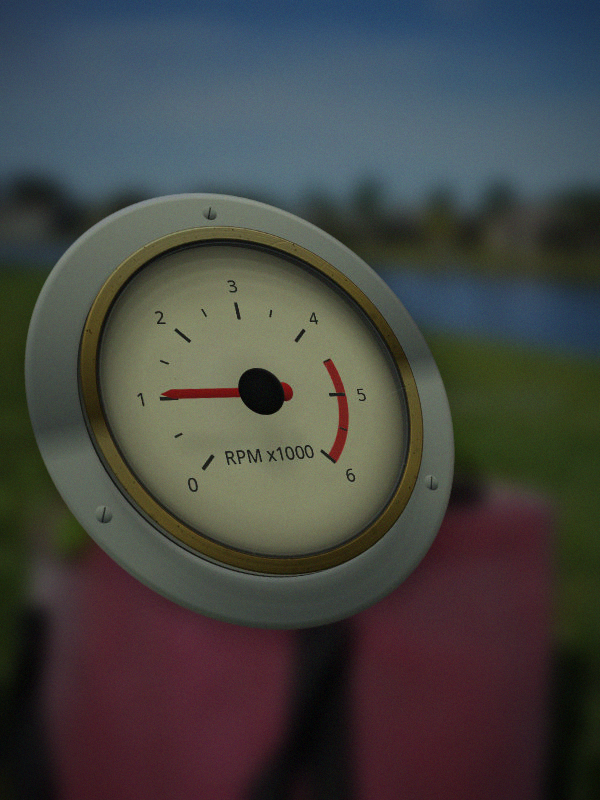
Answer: 1000 rpm
